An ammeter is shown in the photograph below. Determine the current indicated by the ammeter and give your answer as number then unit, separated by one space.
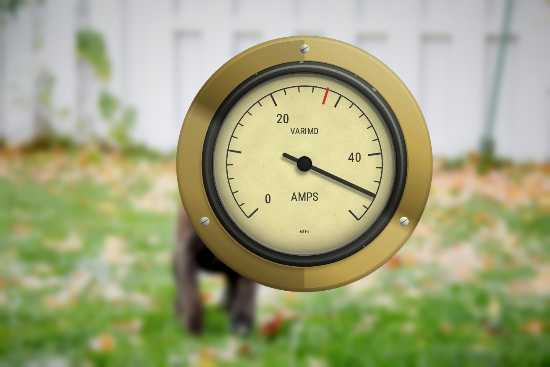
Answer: 46 A
